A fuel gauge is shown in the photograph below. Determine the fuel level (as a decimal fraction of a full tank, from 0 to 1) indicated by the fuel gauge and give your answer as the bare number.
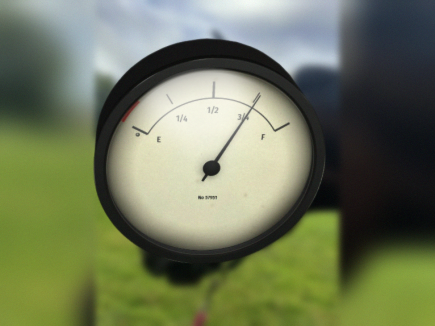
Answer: 0.75
